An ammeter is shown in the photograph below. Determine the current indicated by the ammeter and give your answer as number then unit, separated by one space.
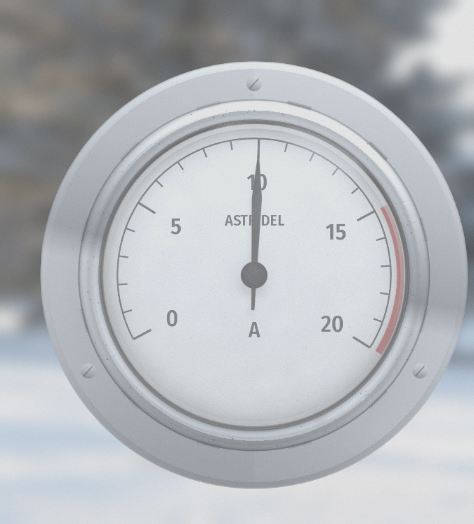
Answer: 10 A
